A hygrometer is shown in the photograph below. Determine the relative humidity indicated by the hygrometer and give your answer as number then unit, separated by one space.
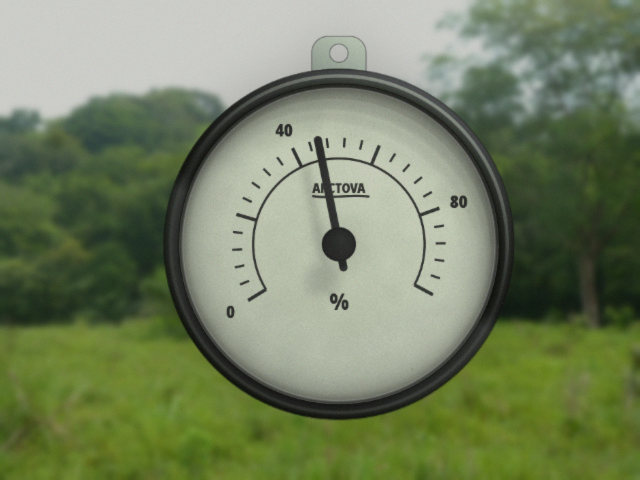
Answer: 46 %
